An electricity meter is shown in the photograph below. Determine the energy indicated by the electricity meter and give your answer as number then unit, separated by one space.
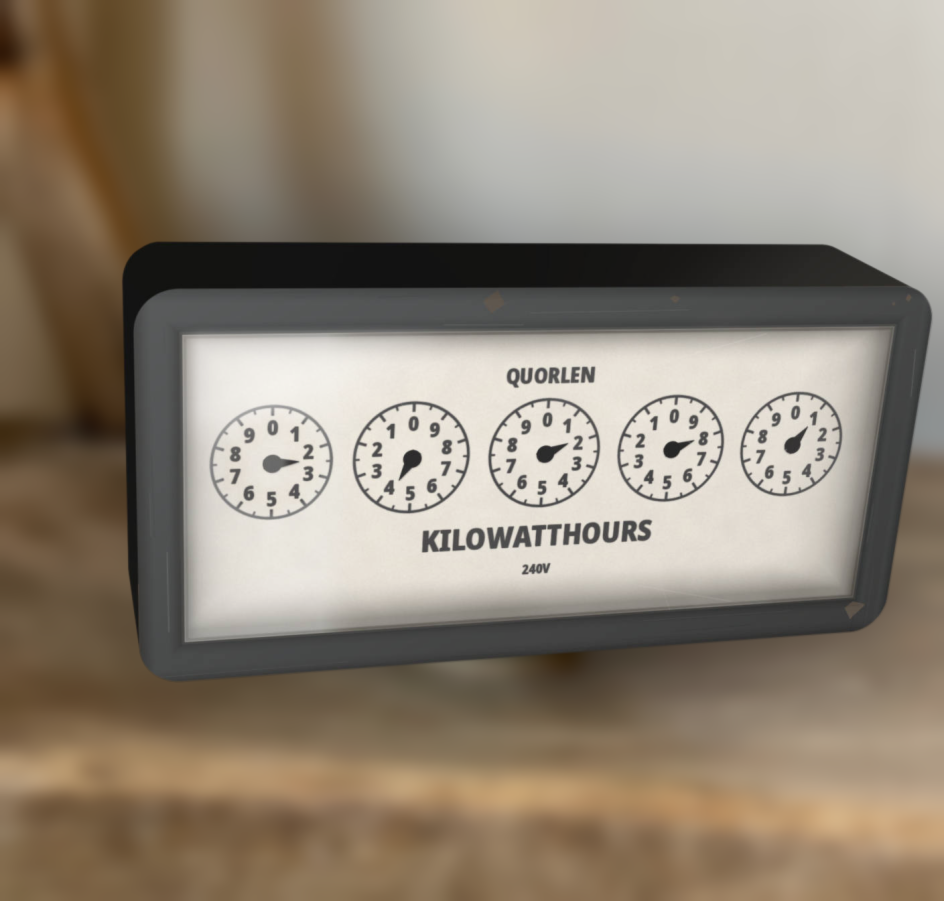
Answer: 24181 kWh
